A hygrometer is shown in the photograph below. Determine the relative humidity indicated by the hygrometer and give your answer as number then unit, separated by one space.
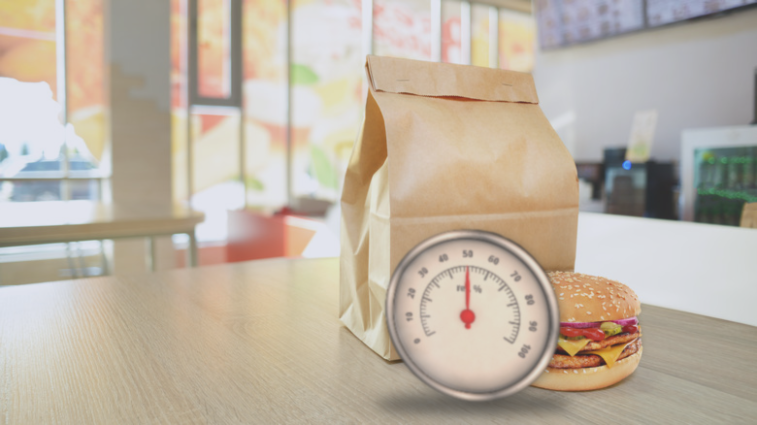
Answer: 50 %
